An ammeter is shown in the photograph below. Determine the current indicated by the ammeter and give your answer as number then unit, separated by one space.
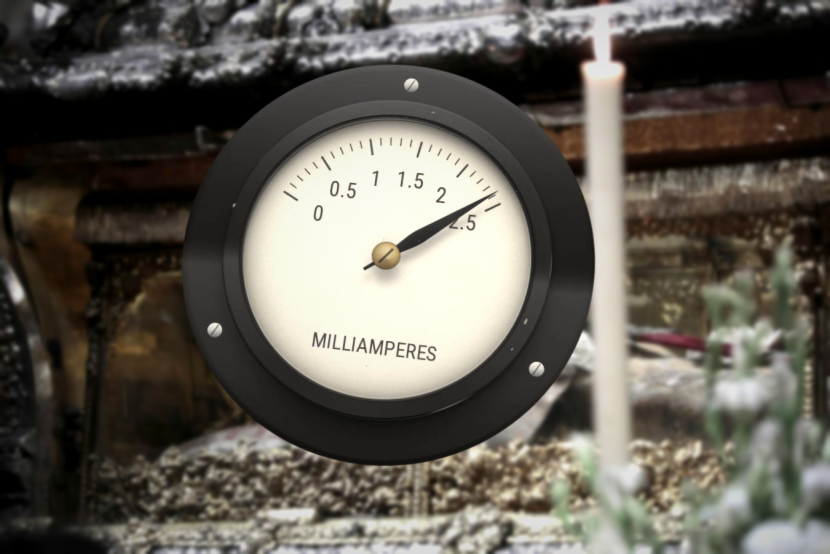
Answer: 2.4 mA
